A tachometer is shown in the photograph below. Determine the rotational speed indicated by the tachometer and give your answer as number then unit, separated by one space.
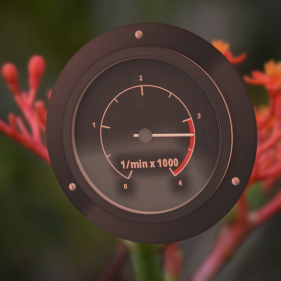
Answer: 3250 rpm
